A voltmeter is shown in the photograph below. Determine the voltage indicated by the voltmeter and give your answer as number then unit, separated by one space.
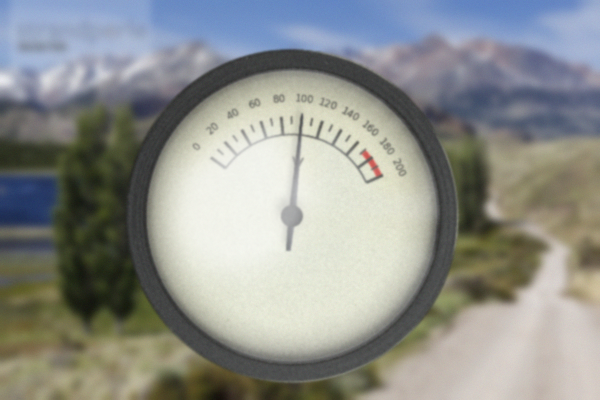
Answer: 100 V
